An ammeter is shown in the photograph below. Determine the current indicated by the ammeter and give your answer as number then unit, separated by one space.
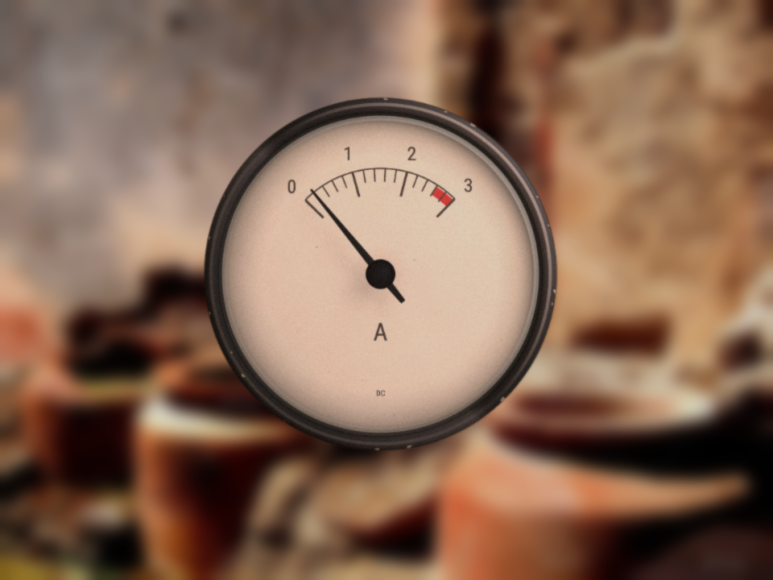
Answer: 0.2 A
